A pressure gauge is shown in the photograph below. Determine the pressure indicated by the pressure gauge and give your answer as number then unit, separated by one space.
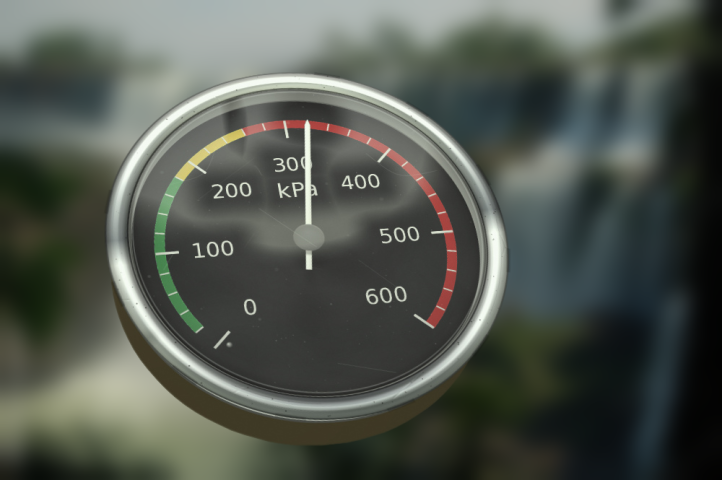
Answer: 320 kPa
